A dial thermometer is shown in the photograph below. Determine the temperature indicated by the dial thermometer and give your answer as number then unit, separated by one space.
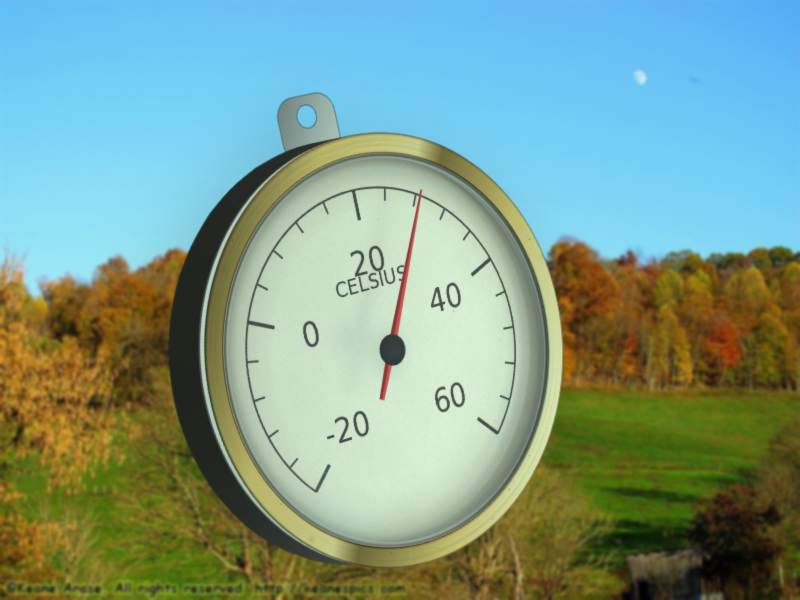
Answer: 28 °C
